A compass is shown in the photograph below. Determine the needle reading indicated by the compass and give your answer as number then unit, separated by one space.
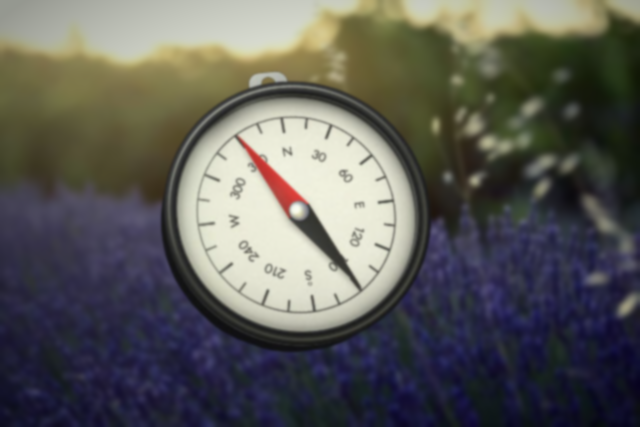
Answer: 330 °
